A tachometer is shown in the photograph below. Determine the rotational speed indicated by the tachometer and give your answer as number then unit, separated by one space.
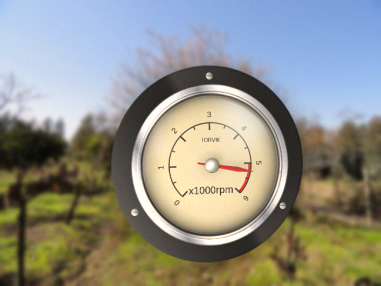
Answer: 5250 rpm
